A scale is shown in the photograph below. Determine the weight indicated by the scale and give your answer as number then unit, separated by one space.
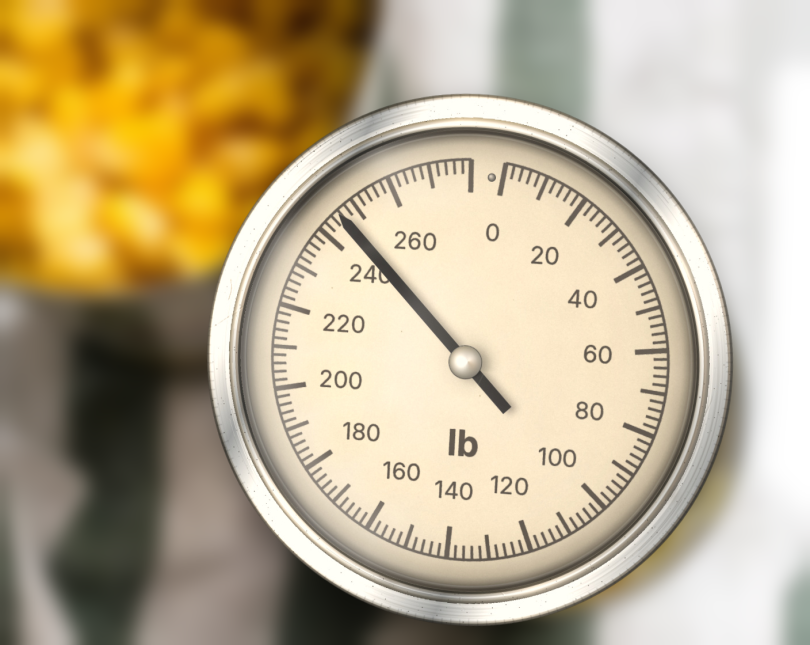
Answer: 246 lb
